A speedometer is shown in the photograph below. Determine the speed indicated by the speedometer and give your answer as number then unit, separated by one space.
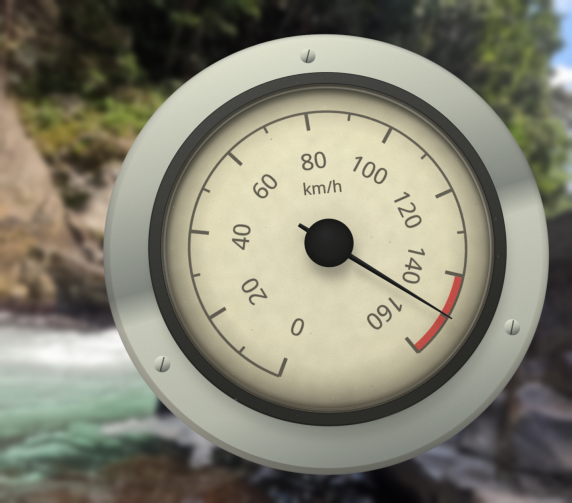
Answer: 150 km/h
